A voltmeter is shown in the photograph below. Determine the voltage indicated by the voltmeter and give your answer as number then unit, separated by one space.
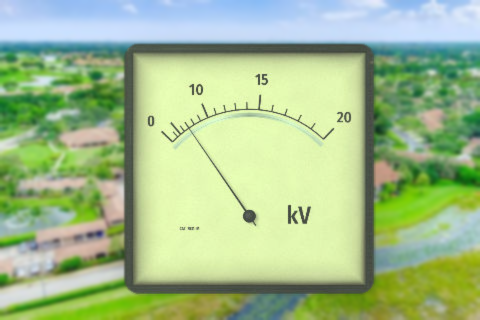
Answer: 7 kV
